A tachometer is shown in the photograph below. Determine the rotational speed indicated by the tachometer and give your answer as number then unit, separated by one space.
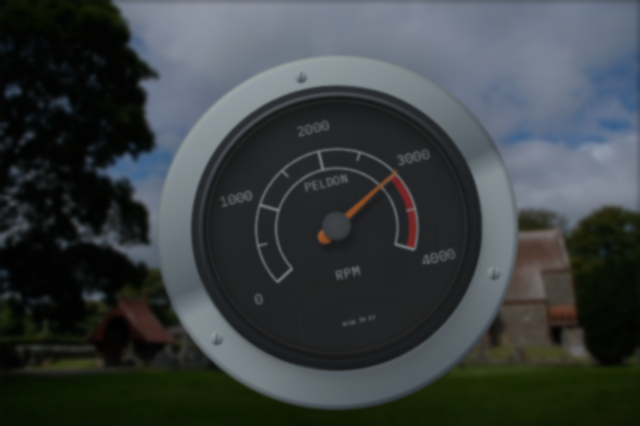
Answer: 3000 rpm
